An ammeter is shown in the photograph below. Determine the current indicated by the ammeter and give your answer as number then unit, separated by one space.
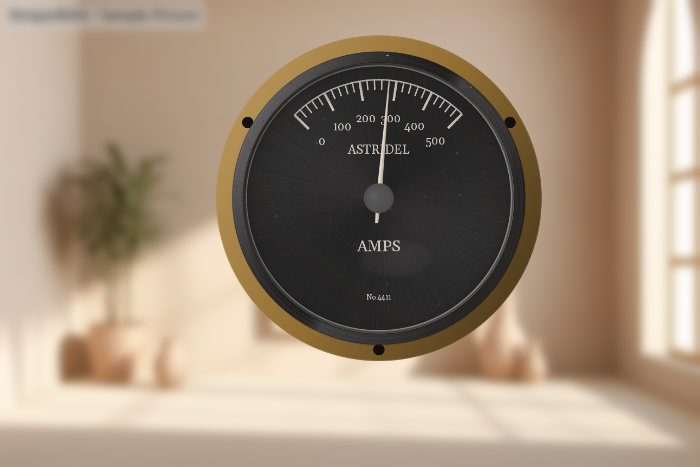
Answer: 280 A
